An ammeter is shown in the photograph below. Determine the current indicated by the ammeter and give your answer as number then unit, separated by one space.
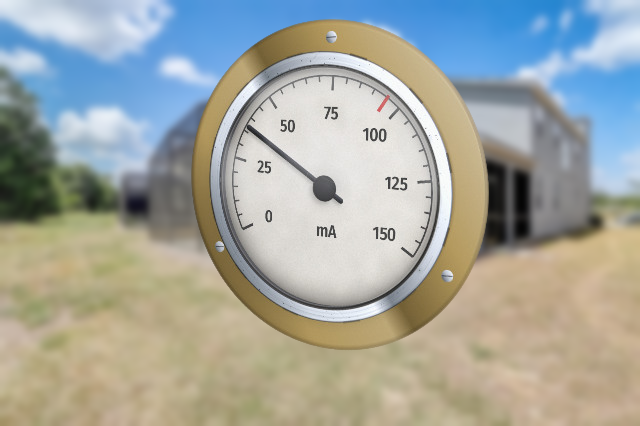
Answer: 37.5 mA
